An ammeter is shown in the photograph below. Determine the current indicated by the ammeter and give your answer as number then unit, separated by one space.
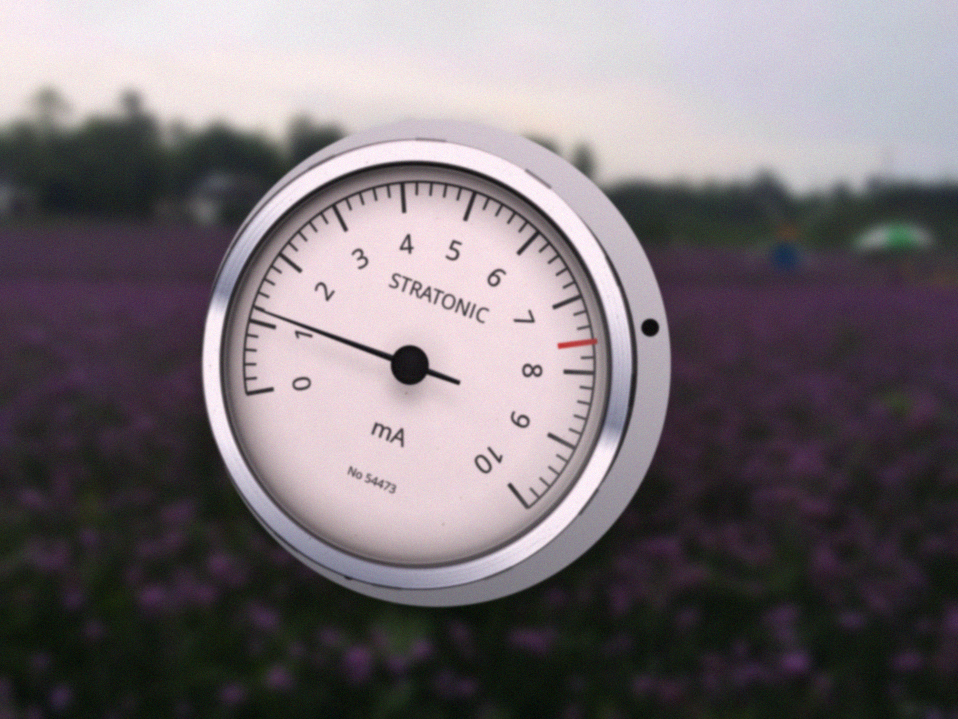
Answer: 1.2 mA
